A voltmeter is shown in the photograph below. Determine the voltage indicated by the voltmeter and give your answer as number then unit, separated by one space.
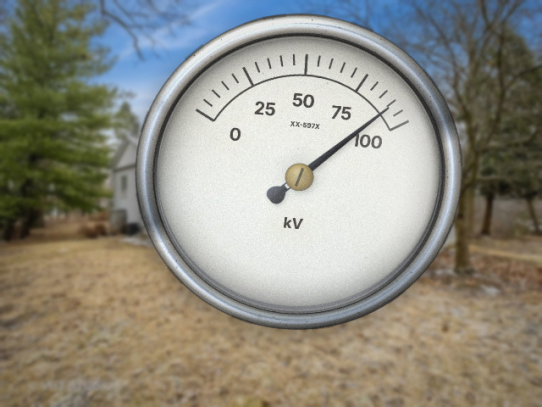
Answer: 90 kV
